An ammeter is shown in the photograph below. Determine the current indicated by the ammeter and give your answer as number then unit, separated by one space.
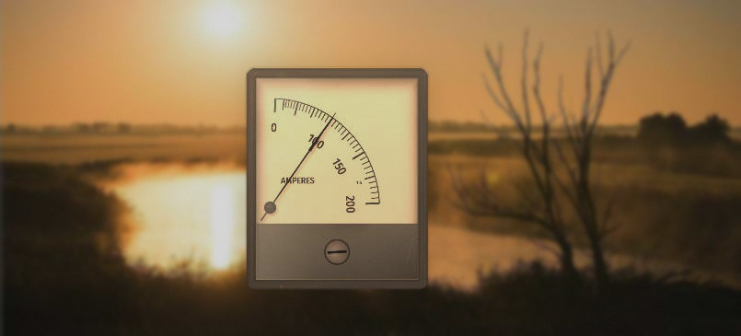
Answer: 100 A
